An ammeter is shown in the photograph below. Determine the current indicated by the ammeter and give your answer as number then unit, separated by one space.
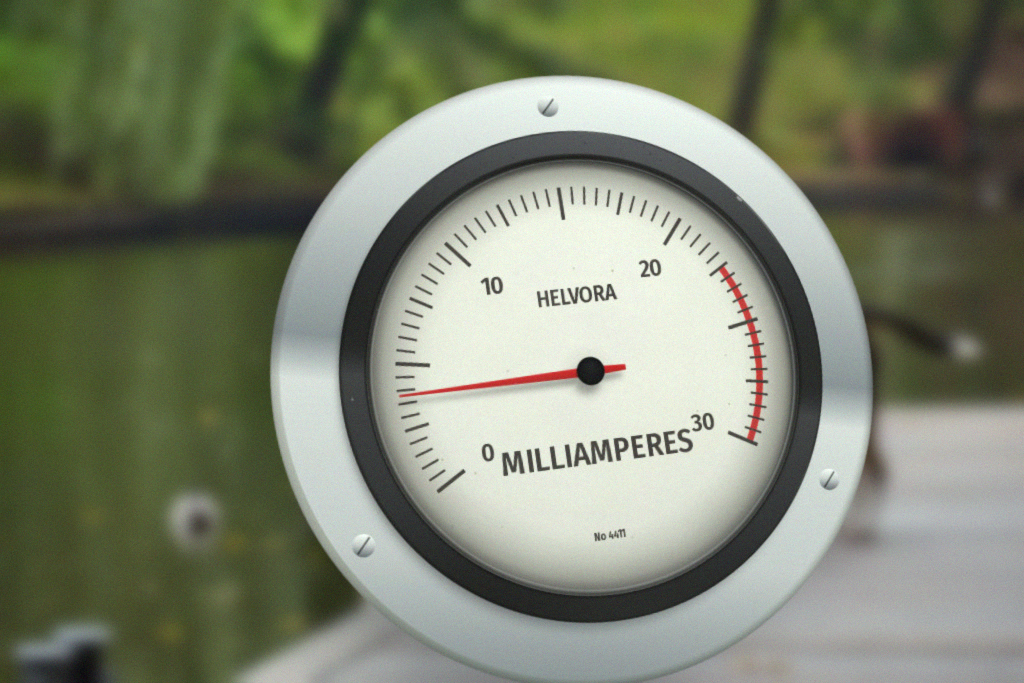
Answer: 3.75 mA
